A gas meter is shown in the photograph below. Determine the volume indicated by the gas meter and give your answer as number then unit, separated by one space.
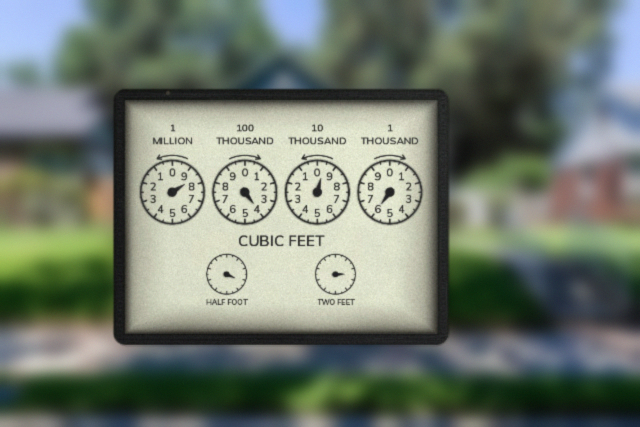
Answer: 839600 ft³
